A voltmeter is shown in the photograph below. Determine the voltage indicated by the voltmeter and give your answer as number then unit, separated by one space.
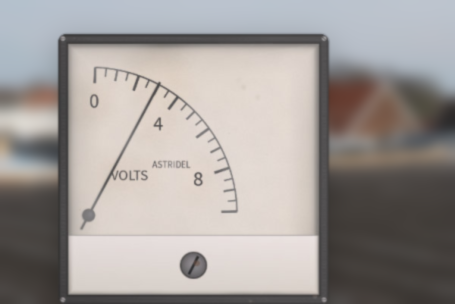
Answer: 3 V
